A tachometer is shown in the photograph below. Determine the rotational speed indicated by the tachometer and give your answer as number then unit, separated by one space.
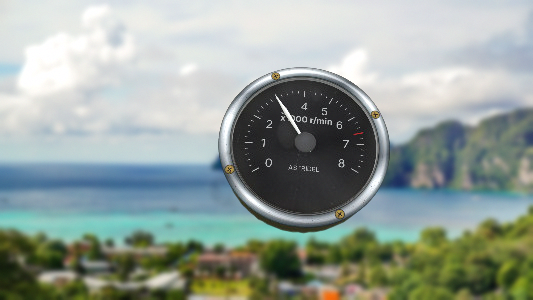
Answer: 3000 rpm
